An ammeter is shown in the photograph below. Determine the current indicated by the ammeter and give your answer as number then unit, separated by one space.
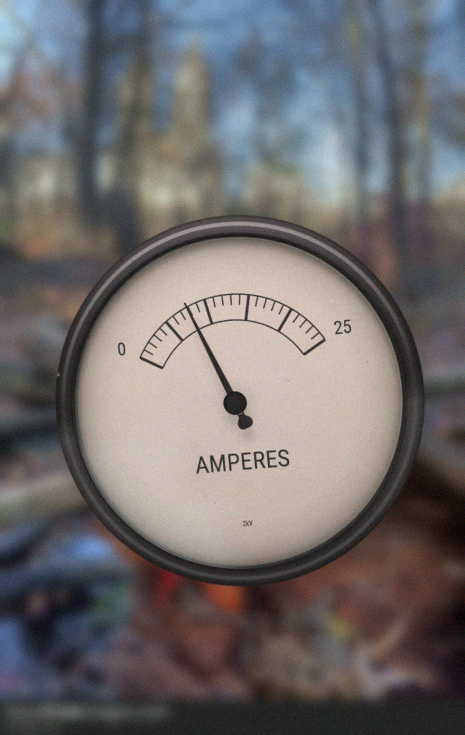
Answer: 8 A
